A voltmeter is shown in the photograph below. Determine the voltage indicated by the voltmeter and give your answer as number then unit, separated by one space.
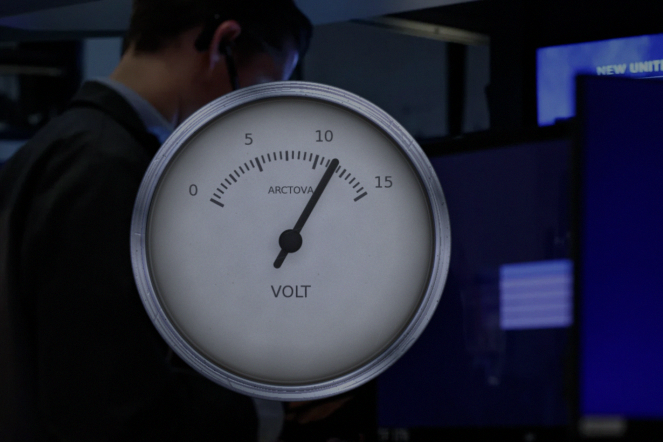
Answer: 11.5 V
